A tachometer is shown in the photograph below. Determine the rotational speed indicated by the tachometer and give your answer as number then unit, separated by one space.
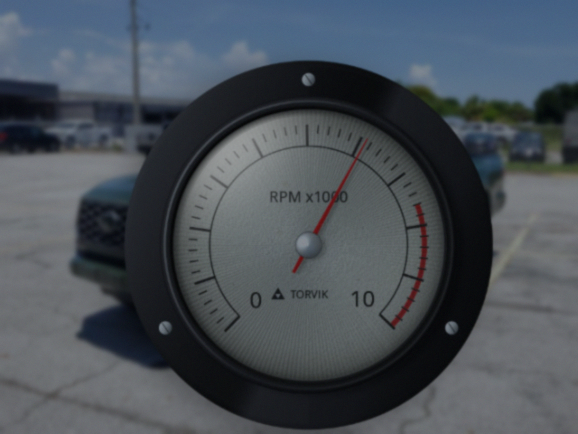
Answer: 6100 rpm
